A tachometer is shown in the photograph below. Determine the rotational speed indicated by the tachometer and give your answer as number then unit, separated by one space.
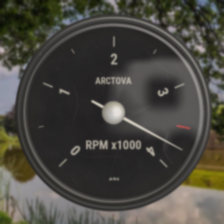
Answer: 3750 rpm
